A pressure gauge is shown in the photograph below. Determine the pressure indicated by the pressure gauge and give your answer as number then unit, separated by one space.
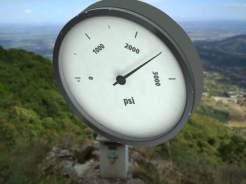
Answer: 2500 psi
